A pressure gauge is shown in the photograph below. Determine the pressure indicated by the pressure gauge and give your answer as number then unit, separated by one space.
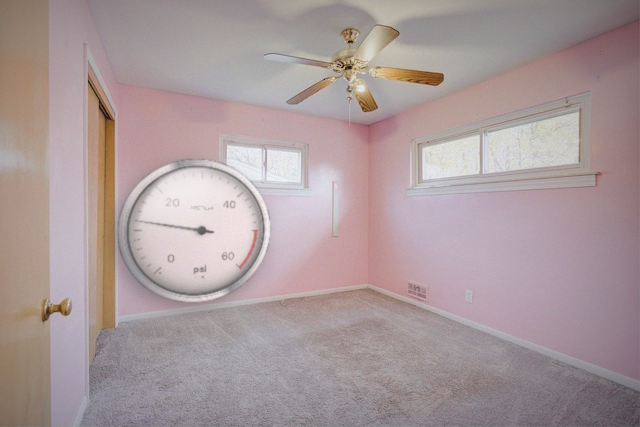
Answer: 12 psi
